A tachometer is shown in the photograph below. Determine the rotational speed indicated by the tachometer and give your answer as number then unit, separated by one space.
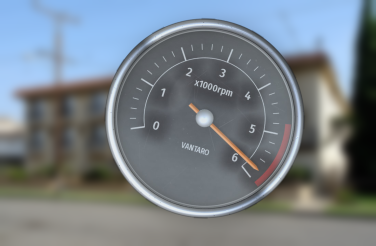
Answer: 5800 rpm
